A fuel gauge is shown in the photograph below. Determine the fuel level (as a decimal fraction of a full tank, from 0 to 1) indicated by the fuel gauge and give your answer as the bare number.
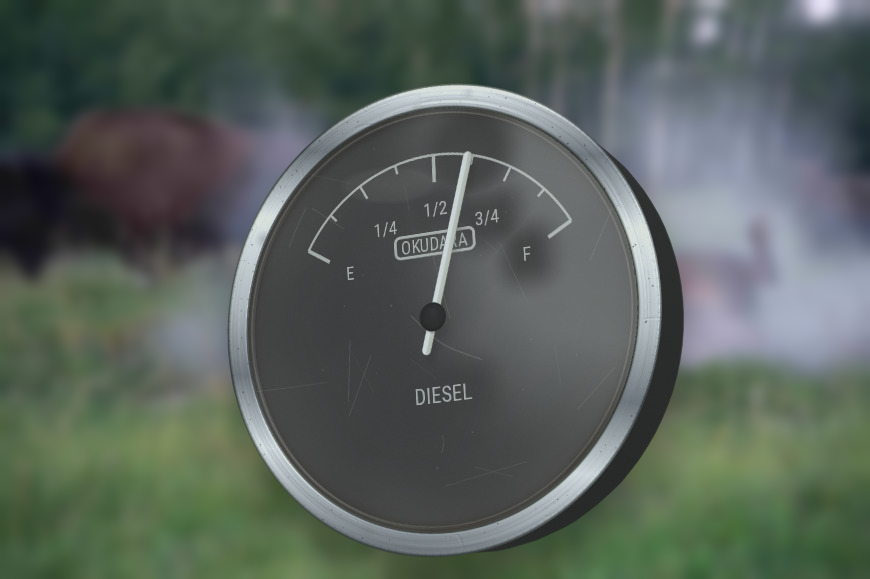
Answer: 0.625
